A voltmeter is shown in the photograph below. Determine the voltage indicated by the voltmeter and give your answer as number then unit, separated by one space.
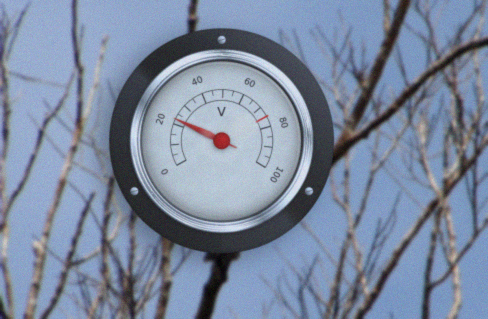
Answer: 22.5 V
